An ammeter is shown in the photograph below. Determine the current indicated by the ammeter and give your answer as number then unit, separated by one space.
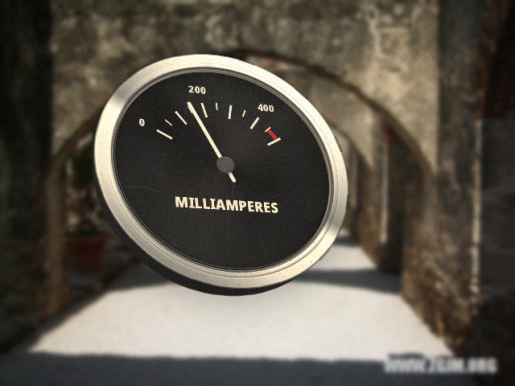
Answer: 150 mA
